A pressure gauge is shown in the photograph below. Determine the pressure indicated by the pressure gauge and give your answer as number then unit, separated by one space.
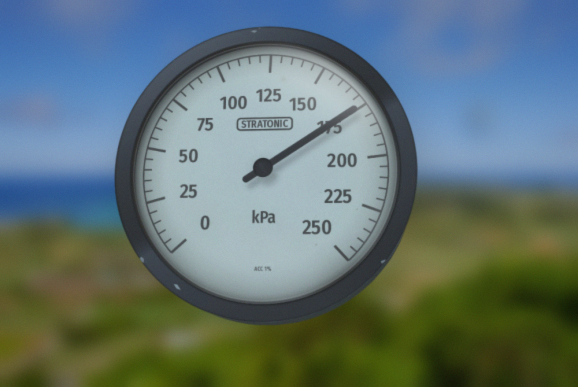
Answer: 175 kPa
